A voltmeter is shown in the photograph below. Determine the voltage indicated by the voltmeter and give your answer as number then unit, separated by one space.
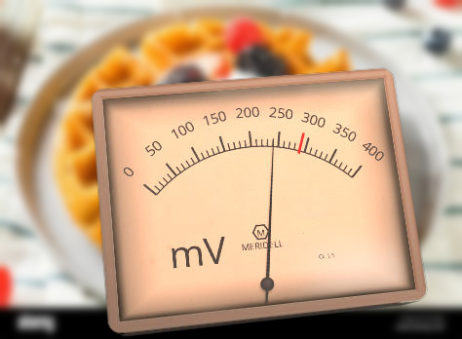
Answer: 240 mV
